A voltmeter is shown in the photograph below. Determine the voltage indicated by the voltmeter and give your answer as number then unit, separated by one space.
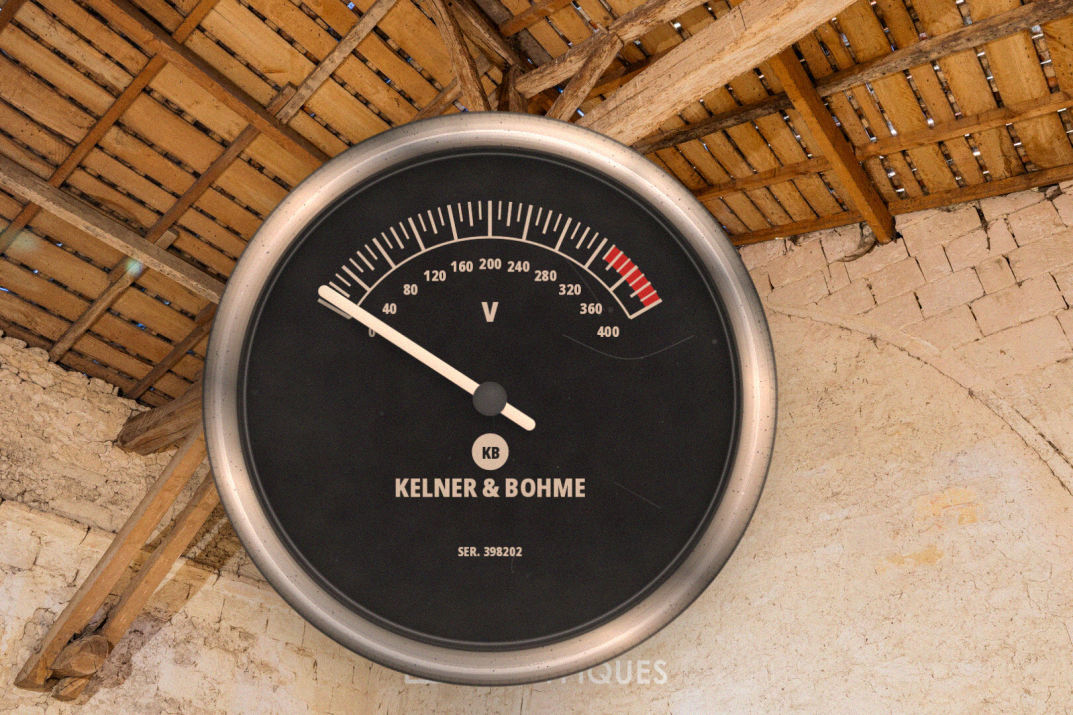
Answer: 10 V
